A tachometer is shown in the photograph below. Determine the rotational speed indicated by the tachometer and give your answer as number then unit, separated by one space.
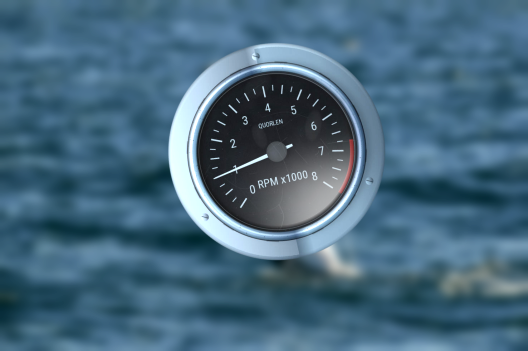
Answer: 1000 rpm
